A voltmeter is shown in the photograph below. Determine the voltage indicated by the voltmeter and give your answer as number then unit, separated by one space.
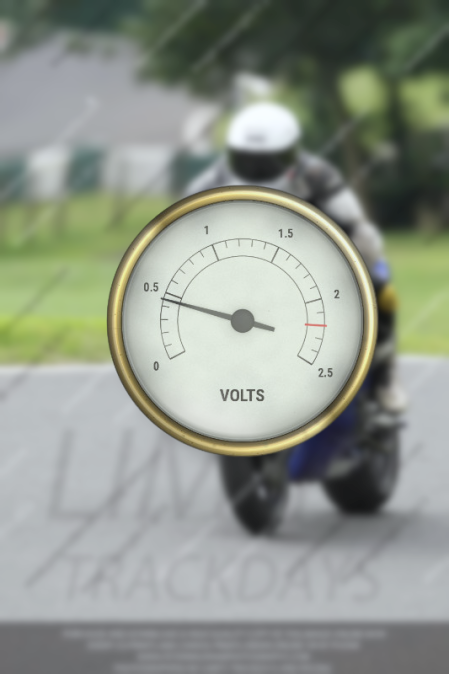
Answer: 0.45 V
